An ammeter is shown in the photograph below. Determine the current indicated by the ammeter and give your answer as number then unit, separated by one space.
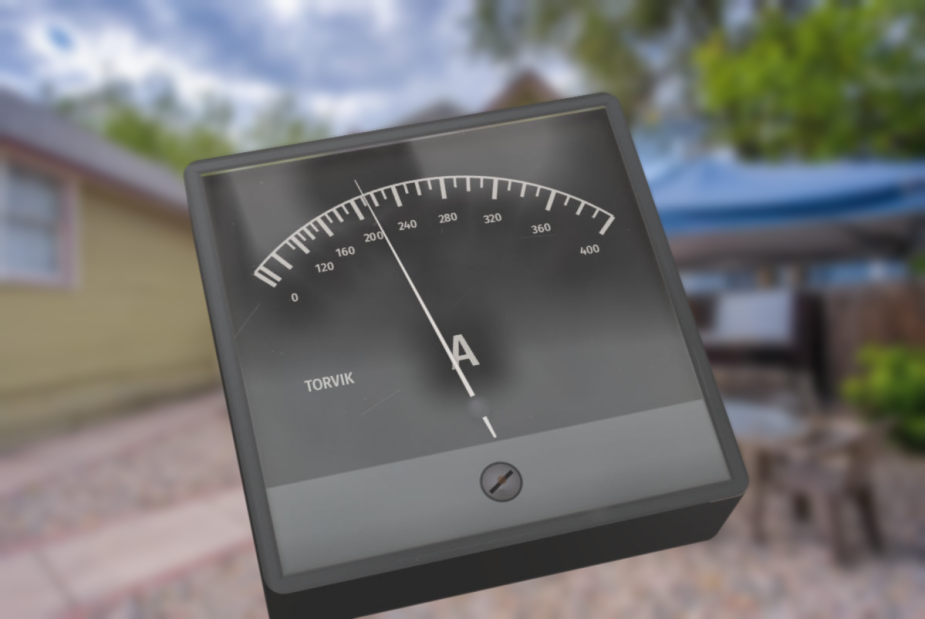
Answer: 210 A
